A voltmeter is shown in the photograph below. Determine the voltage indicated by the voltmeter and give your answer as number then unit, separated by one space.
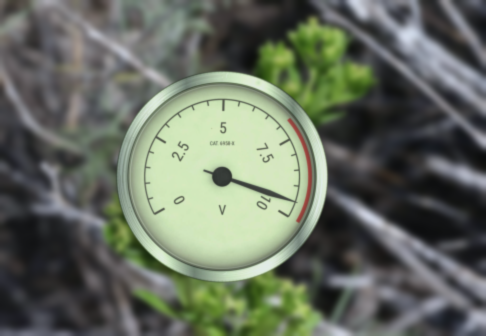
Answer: 9.5 V
